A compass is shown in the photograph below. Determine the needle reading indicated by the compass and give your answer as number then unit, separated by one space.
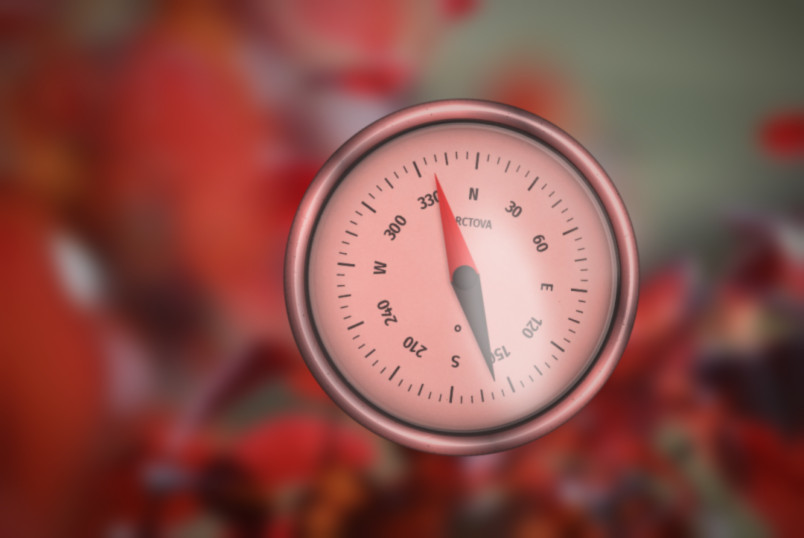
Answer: 337.5 °
